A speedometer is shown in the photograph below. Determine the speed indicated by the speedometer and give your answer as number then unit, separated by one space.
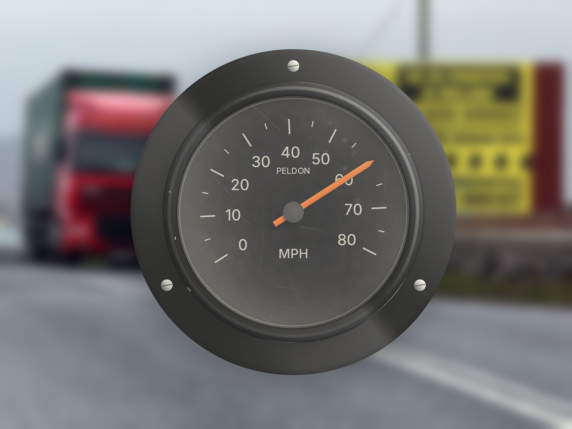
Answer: 60 mph
